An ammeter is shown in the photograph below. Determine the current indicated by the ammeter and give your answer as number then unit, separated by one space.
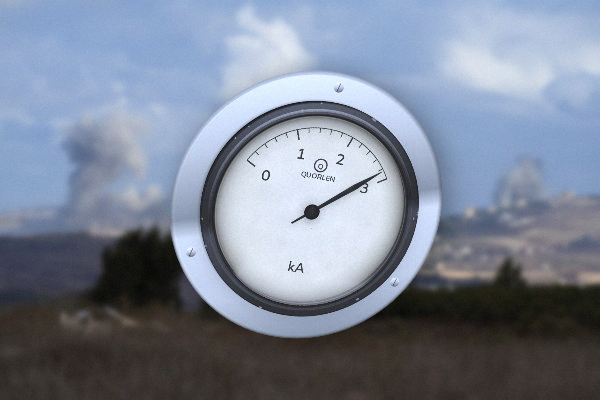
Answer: 2.8 kA
